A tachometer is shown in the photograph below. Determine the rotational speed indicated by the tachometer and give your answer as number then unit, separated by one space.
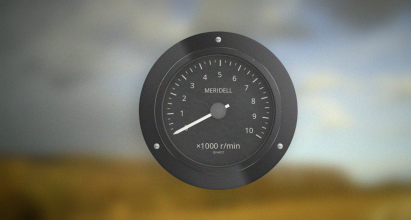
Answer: 0 rpm
